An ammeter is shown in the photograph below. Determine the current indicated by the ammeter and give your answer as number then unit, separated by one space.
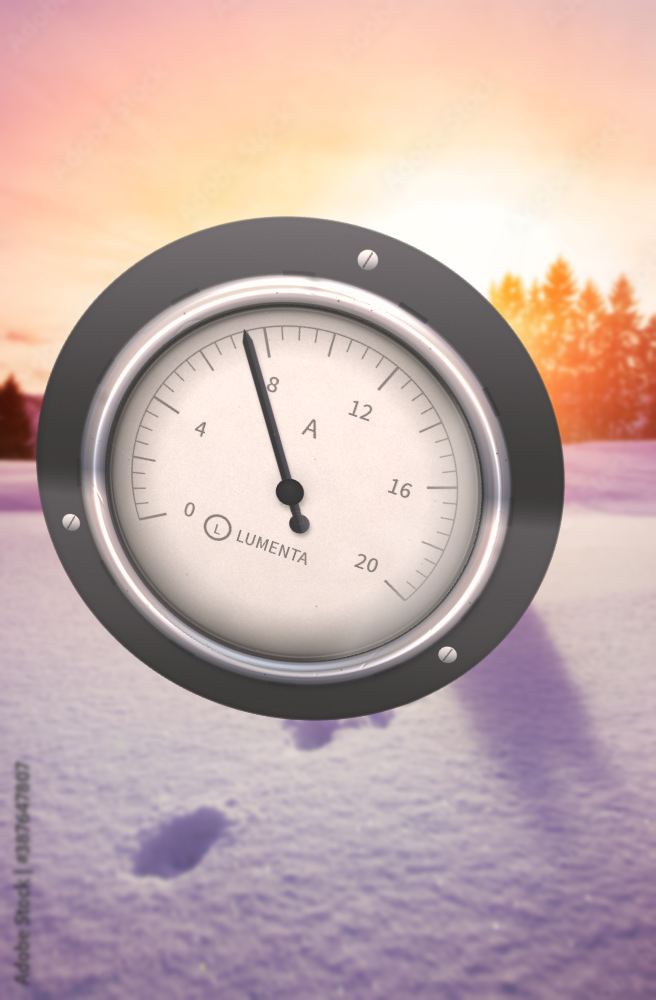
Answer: 7.5 A
